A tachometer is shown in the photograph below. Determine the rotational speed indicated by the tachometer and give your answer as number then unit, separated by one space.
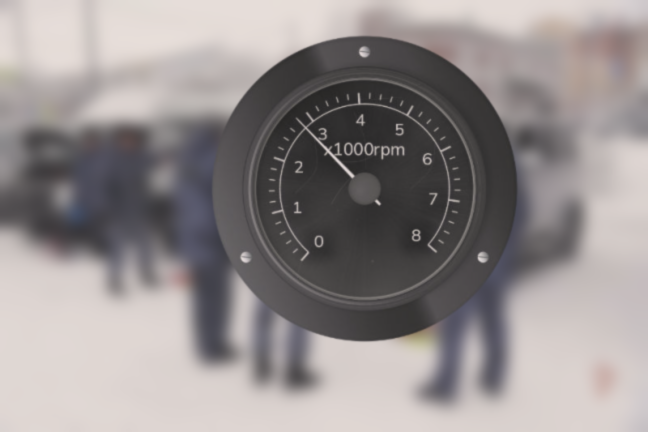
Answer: 2800 rpm
